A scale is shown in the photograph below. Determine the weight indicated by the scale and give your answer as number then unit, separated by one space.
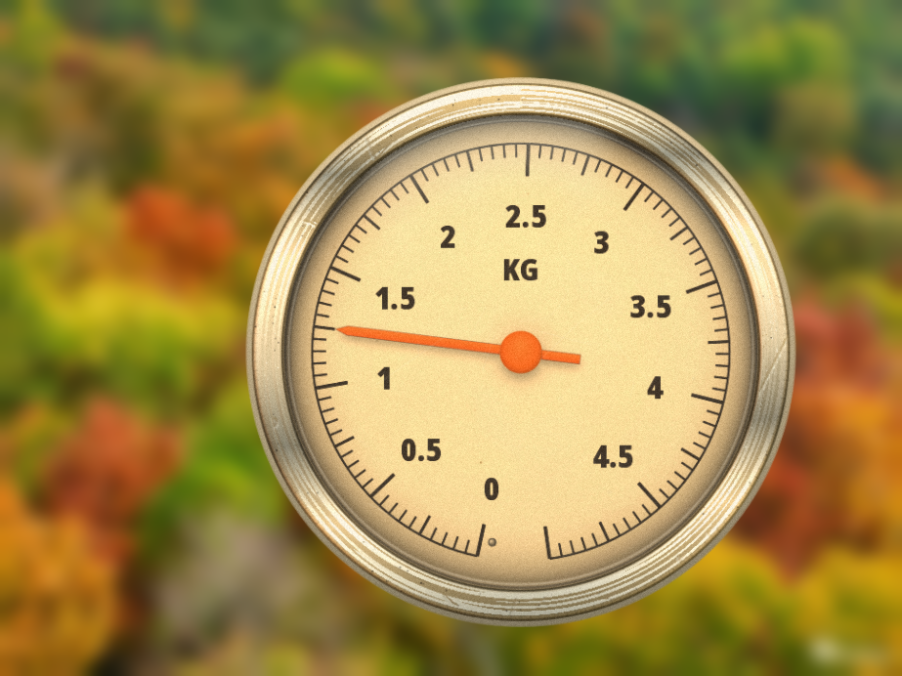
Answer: 1.25 kg
